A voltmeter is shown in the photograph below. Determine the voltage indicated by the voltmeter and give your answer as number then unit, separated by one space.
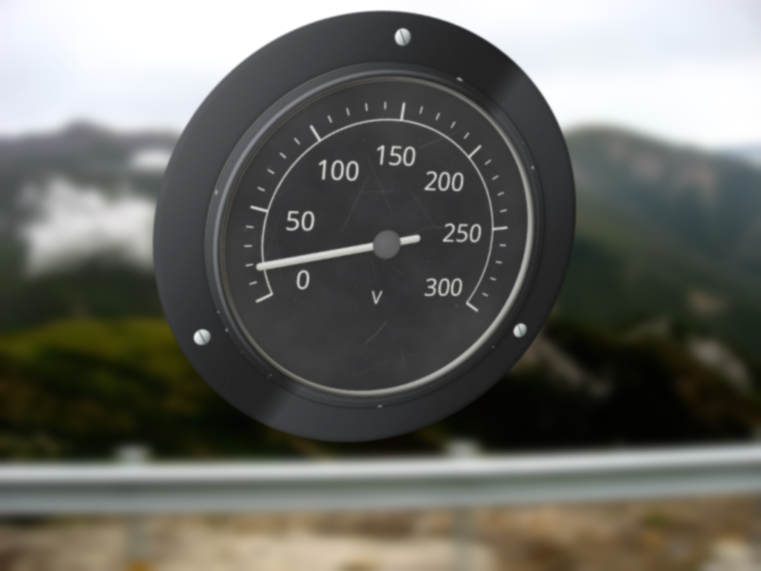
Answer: 20 V
